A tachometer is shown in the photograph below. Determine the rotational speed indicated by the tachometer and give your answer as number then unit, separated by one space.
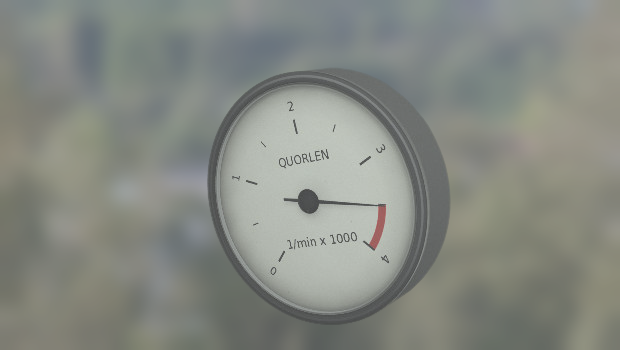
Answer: 3500 rpm
